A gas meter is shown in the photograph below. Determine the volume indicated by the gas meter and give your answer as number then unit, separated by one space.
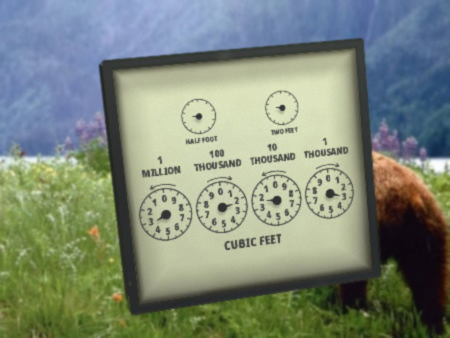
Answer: 322300 ft³
